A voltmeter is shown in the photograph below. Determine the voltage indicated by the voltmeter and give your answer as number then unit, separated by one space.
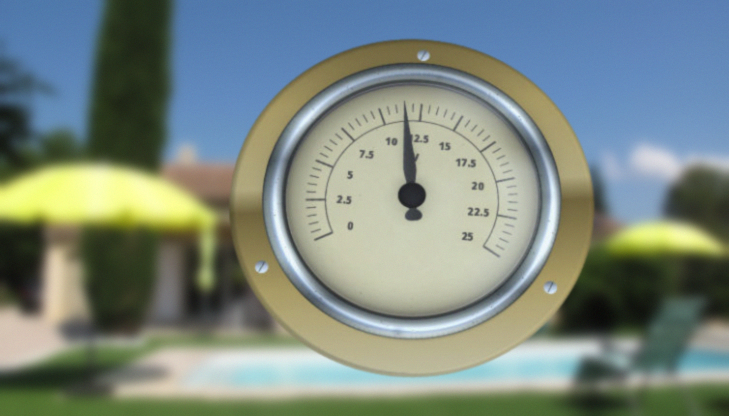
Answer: 11.5 V
